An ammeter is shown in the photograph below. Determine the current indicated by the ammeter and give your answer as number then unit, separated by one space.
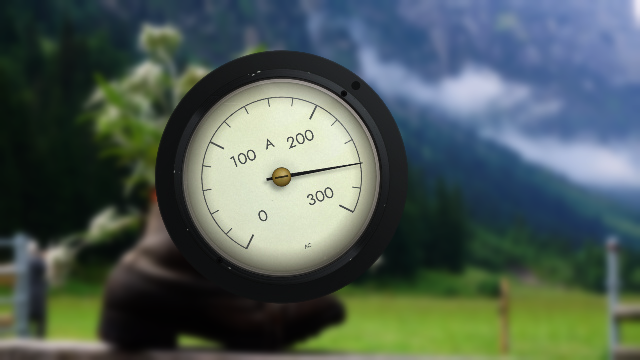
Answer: 260 A
